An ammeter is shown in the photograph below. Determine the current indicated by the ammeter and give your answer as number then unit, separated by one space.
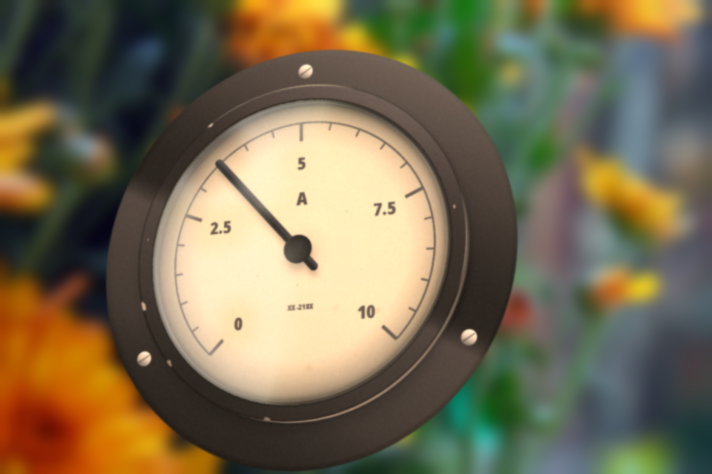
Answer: 3.5 A
